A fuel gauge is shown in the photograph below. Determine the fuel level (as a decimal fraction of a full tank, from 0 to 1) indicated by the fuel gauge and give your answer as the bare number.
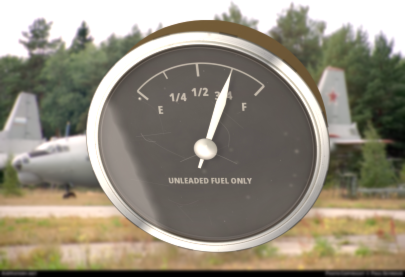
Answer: 0.75
